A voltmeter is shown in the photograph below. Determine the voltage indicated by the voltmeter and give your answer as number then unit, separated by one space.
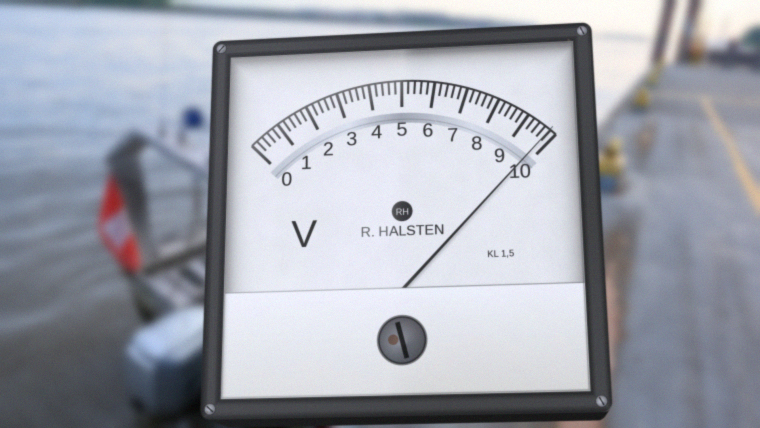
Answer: 9.8 V
